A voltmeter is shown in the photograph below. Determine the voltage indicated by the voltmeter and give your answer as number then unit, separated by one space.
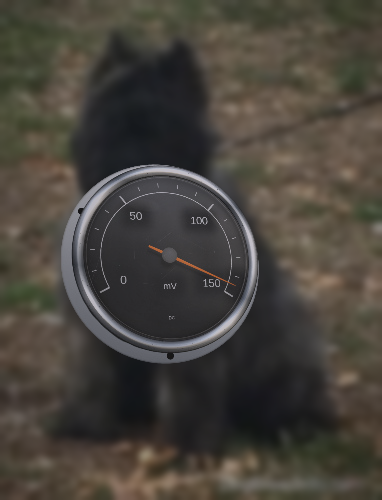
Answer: 145 mV
